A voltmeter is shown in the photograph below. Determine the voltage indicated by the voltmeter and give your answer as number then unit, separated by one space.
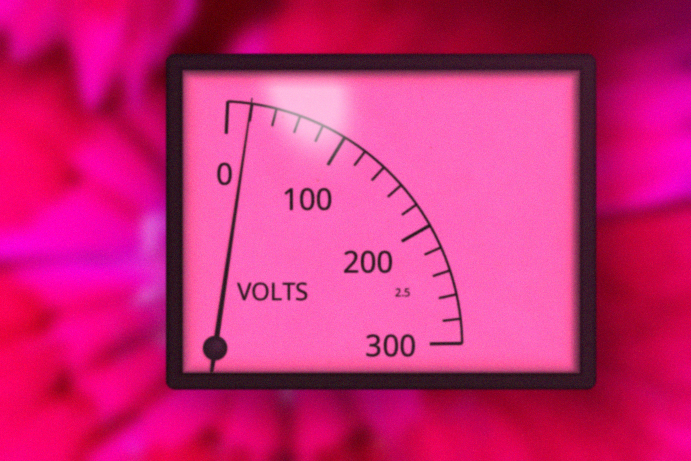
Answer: 20 V
